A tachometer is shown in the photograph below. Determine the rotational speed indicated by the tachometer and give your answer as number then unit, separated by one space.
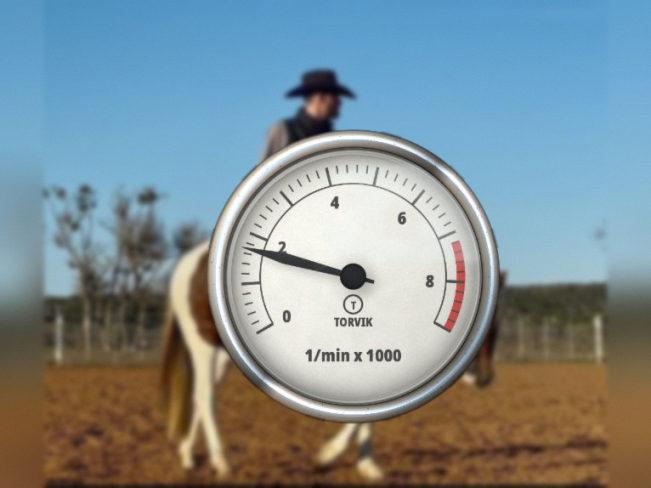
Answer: 1700 rpm
